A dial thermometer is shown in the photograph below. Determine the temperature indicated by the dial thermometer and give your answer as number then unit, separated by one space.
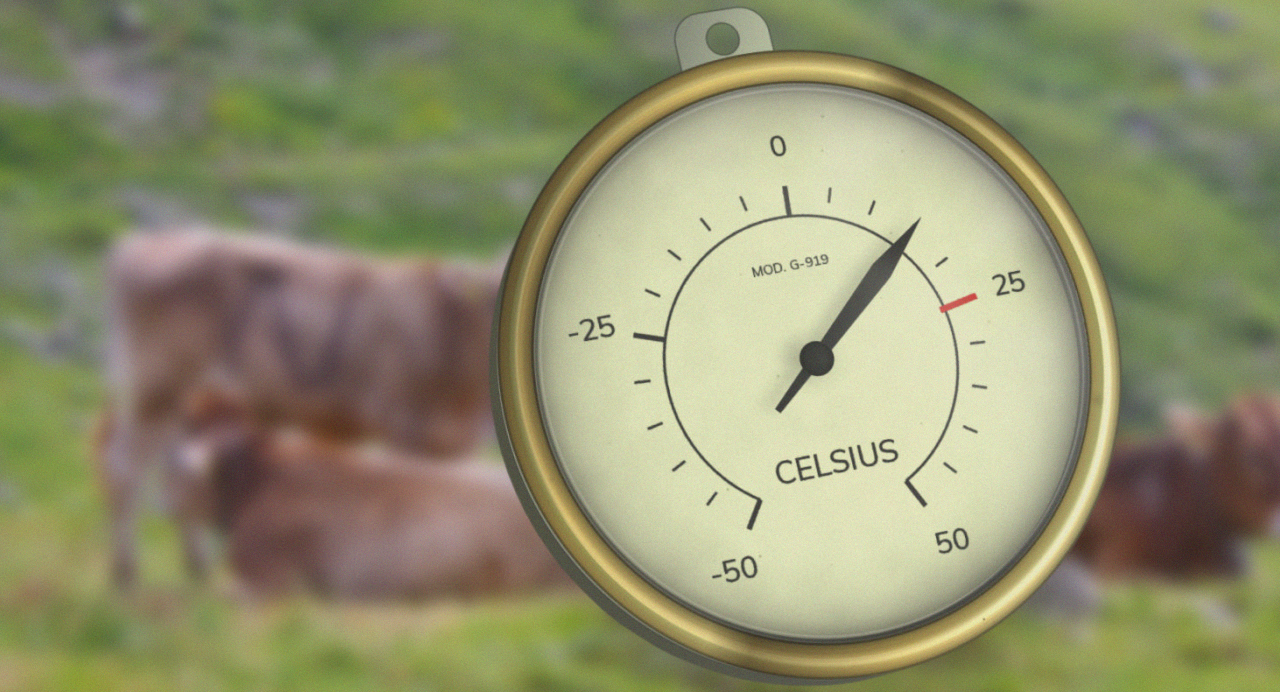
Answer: 15 °C
